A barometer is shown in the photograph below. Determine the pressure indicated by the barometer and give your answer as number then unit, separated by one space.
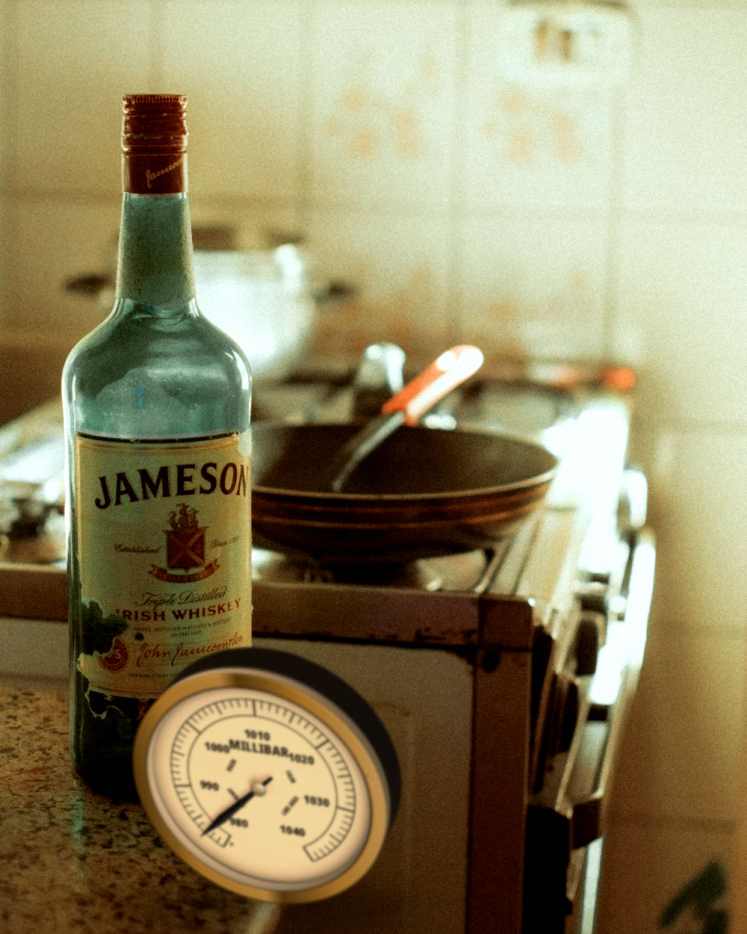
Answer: 983 mbar
